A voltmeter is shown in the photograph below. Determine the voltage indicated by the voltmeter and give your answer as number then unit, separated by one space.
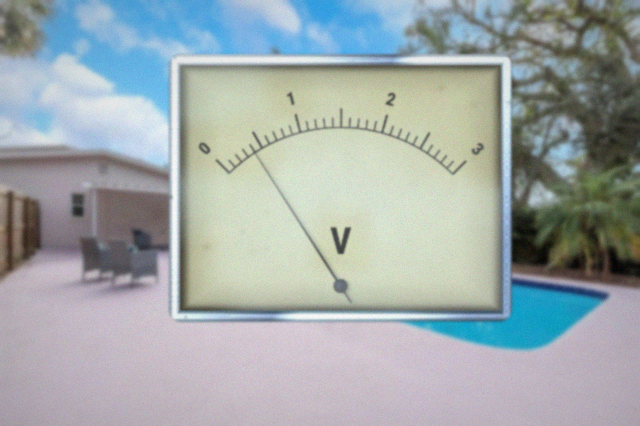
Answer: 0.4 V
